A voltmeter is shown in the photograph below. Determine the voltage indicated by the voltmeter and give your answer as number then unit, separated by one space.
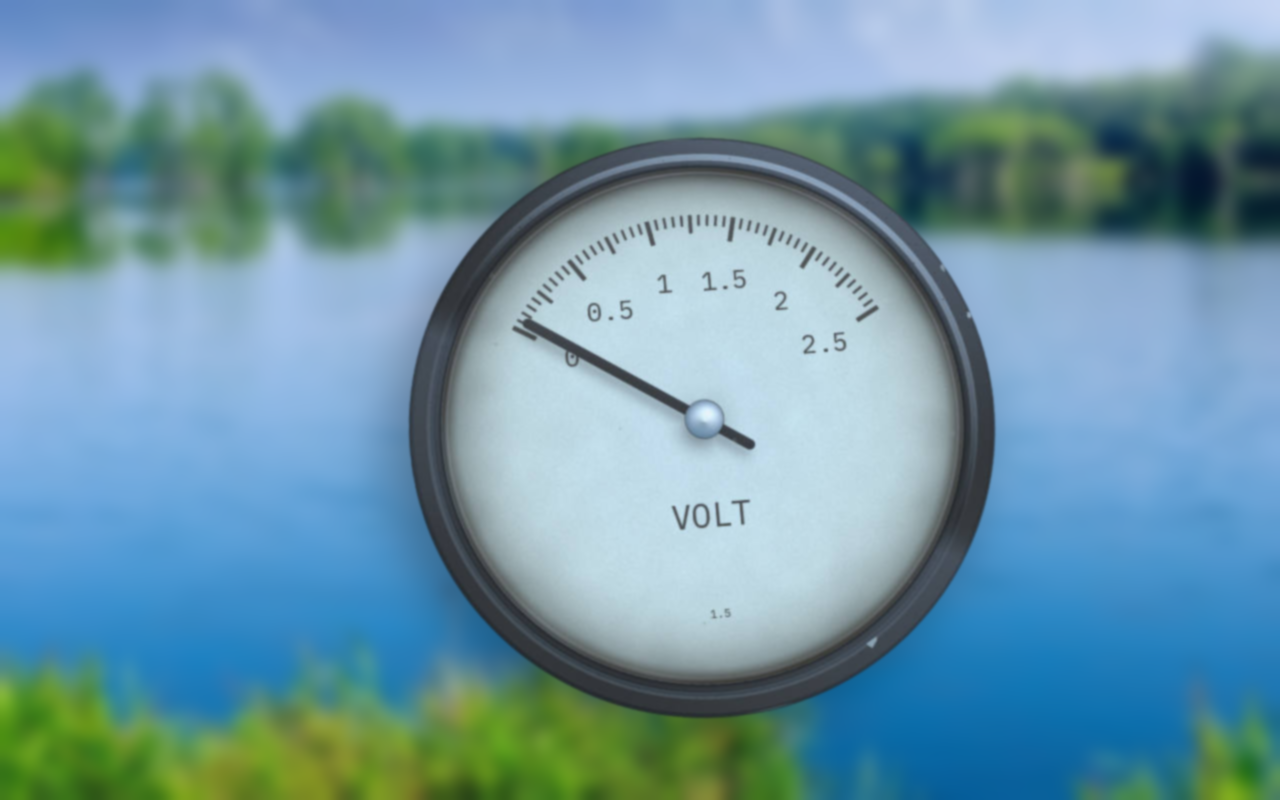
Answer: 0.05 V
